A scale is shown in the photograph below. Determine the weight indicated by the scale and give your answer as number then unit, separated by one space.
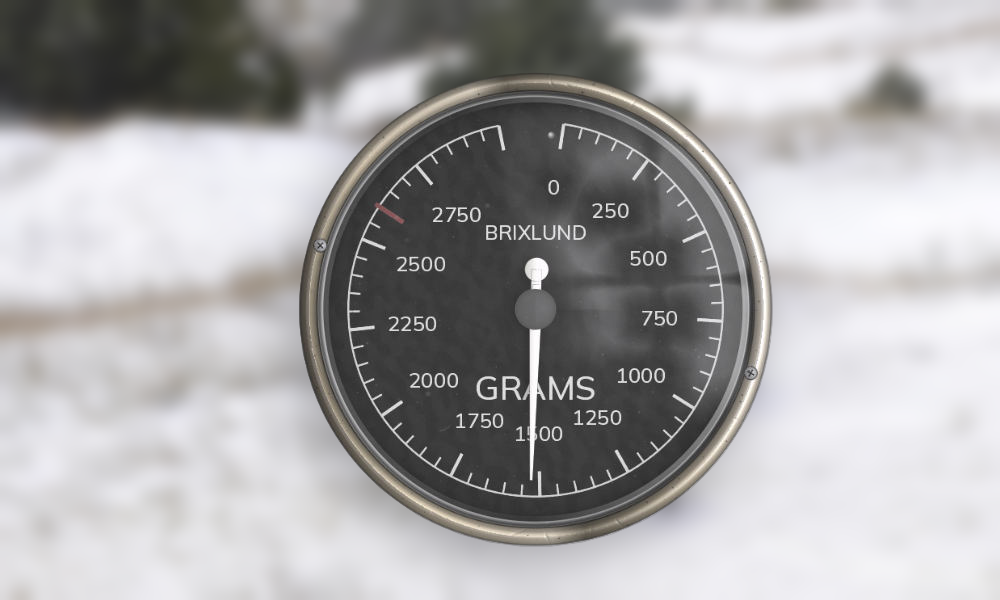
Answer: 1525 g
